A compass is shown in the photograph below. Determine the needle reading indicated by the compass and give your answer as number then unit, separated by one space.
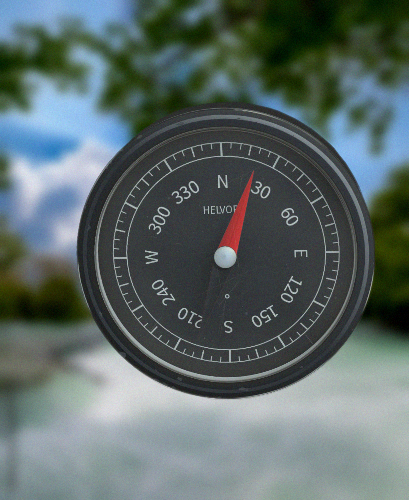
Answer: 20 °
